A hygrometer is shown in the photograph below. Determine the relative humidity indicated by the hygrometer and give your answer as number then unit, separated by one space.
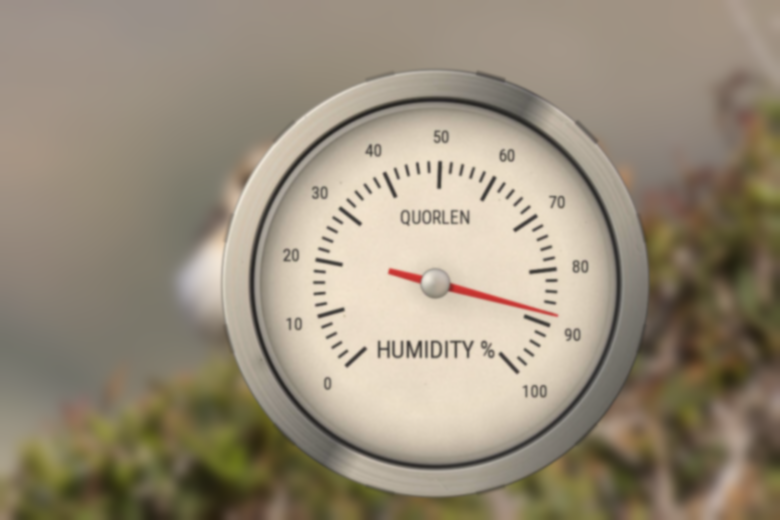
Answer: 88 %
